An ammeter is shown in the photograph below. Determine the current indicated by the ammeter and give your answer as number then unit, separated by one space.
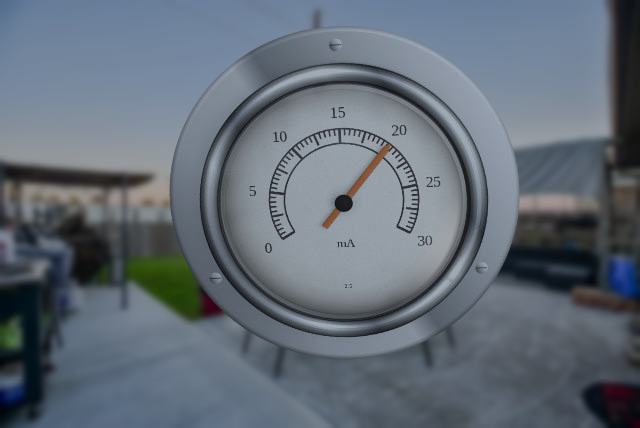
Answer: 20 mA
